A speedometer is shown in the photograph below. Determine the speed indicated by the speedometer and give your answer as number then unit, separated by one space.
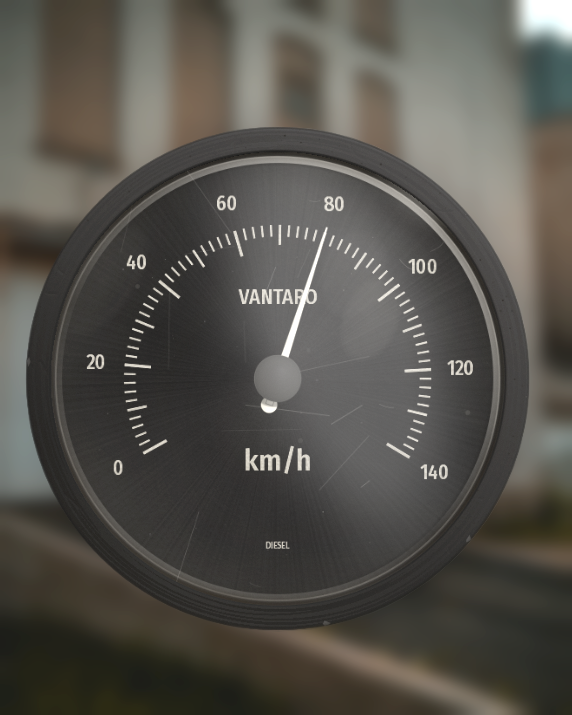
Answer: 80 km/h
